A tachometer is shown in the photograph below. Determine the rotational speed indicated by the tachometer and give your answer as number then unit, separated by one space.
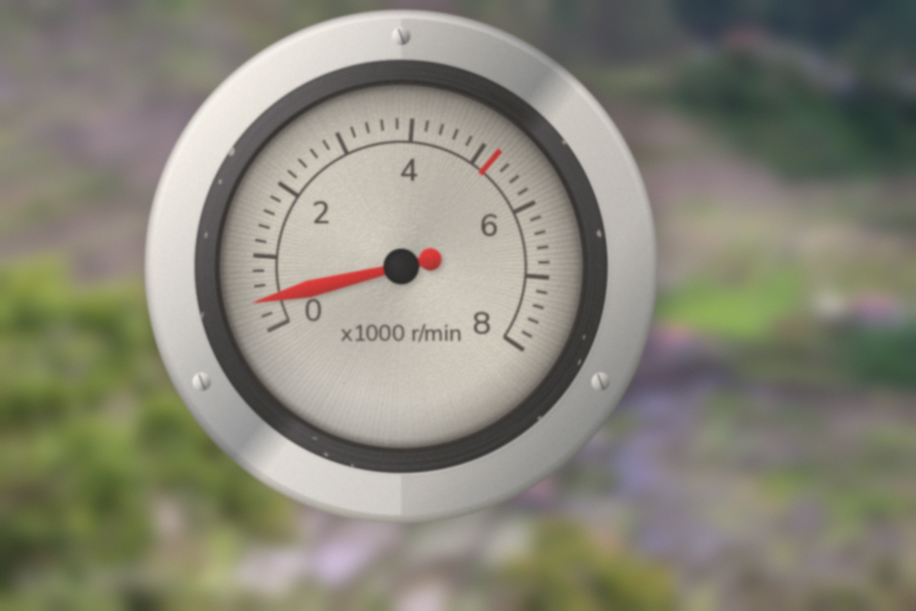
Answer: 400 rpm
